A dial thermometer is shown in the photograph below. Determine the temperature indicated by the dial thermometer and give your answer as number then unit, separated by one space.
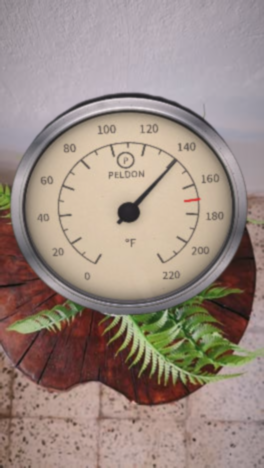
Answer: 140 °F
